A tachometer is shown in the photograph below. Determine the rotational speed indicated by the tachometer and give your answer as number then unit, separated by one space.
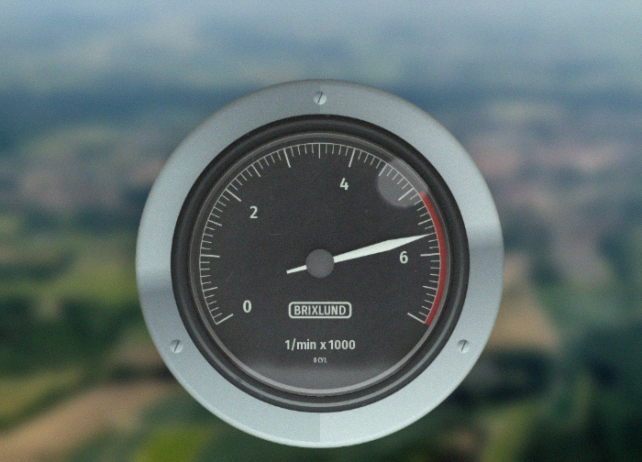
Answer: 5700 rpm
